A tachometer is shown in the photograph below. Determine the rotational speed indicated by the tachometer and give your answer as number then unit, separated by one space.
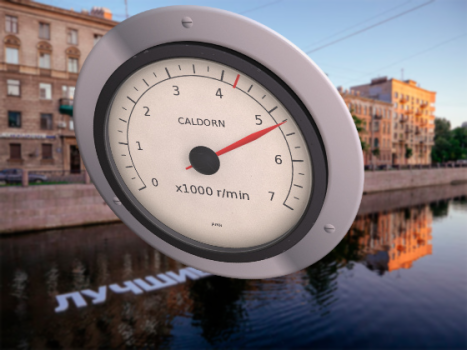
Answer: 5250 rpm
